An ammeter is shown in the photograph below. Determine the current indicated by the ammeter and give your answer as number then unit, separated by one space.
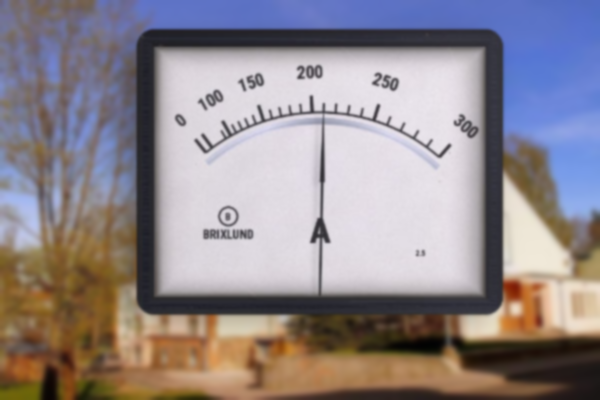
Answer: 210 A
